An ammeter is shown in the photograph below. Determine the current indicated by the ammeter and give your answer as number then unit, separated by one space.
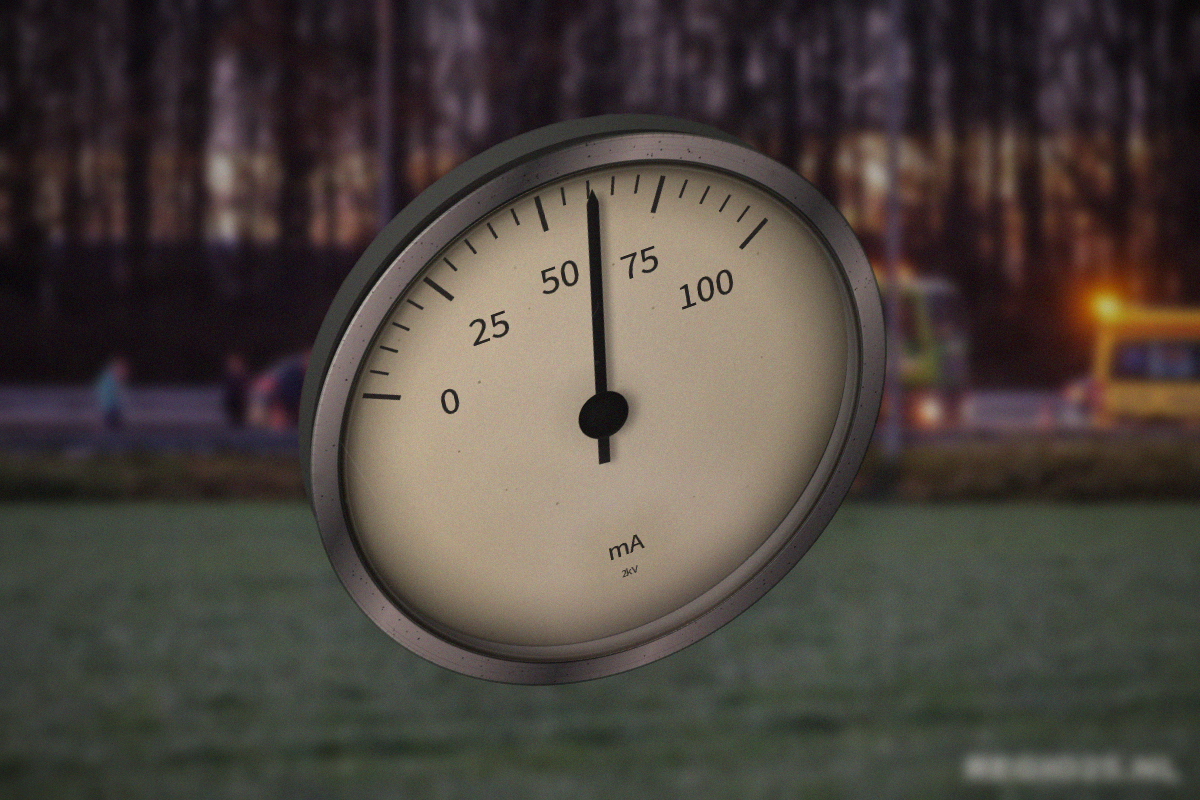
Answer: 60 mA
